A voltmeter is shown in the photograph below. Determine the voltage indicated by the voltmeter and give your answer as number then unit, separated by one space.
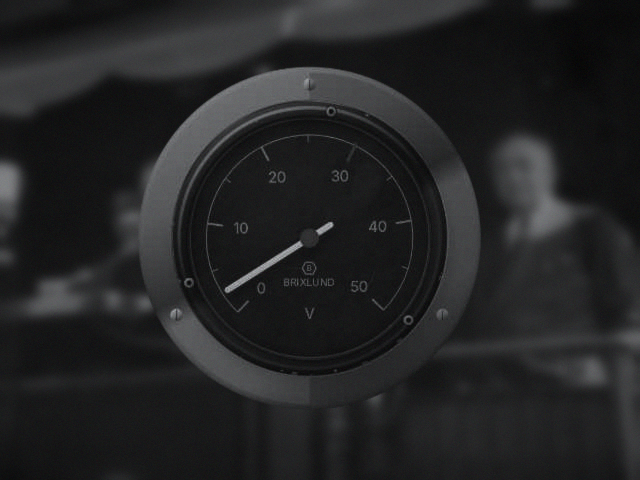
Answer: 2.5 V
